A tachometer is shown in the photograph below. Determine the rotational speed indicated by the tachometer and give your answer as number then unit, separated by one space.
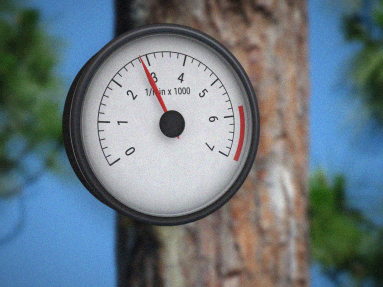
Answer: 2800 rpm
